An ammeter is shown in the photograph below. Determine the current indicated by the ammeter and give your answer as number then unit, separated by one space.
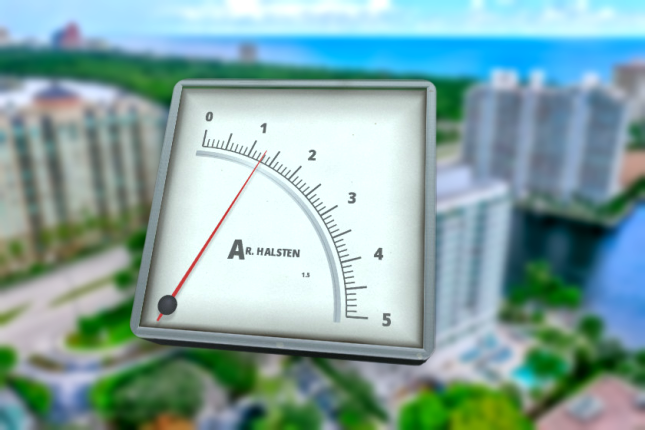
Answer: 1.3 A
